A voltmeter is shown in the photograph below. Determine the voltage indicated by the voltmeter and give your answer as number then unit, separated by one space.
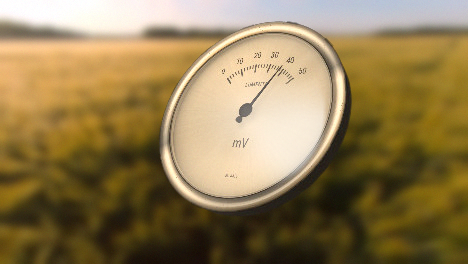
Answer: 40 mV
